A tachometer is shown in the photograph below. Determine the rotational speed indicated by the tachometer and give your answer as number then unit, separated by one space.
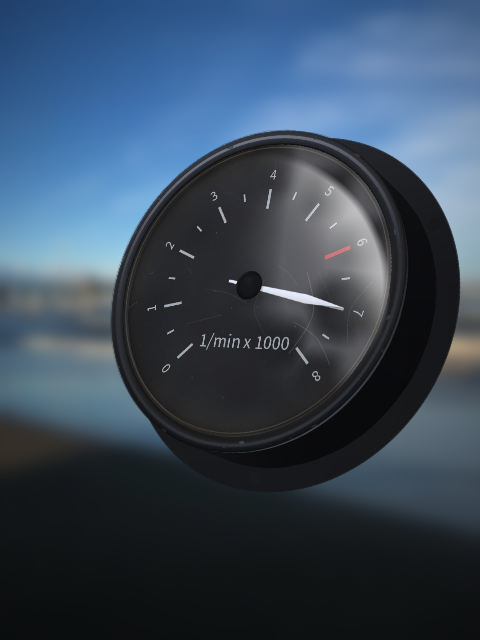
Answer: 7000 rpm
